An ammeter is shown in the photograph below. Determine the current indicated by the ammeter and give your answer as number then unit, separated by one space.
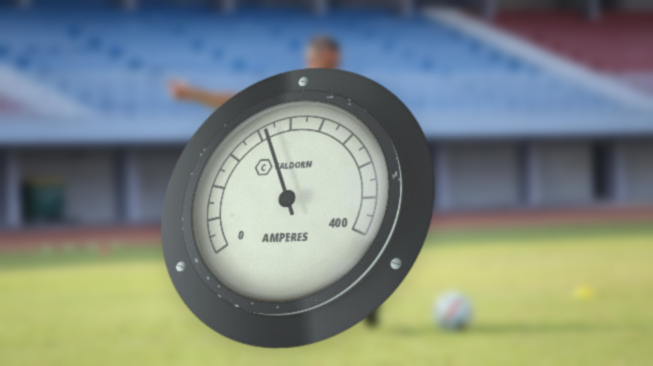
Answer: 170 A
